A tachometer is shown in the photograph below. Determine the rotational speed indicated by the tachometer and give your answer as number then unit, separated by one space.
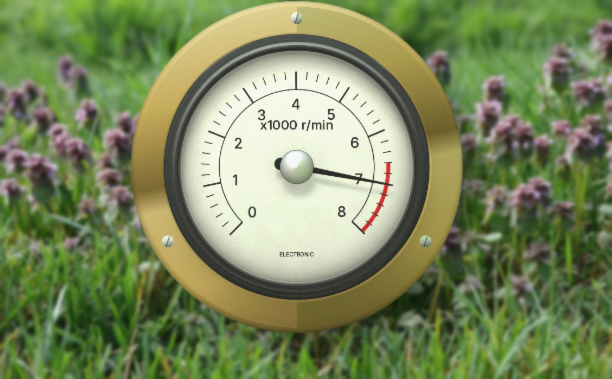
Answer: 7000 rpm
